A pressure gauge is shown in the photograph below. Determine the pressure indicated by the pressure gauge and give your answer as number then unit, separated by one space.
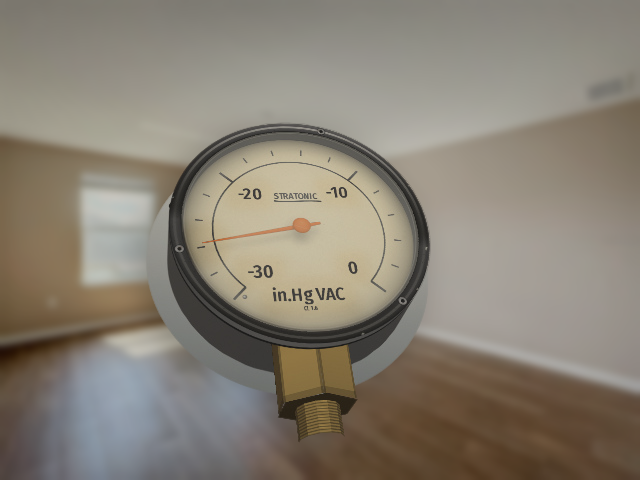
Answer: -26 inHg
